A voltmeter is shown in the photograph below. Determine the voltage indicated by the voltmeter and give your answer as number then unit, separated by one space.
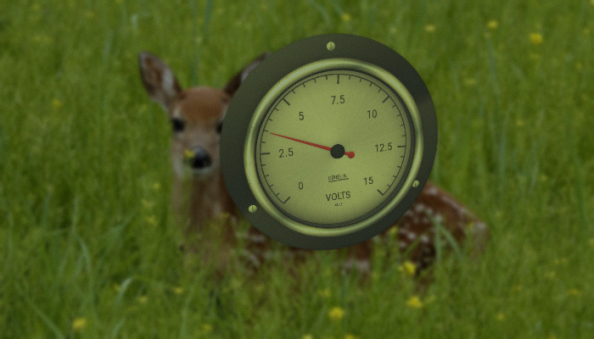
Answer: 3.5 V
